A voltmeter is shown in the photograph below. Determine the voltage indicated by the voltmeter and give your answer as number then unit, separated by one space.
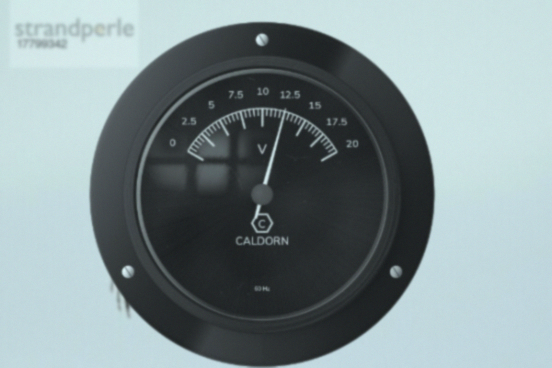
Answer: 12.5 V
